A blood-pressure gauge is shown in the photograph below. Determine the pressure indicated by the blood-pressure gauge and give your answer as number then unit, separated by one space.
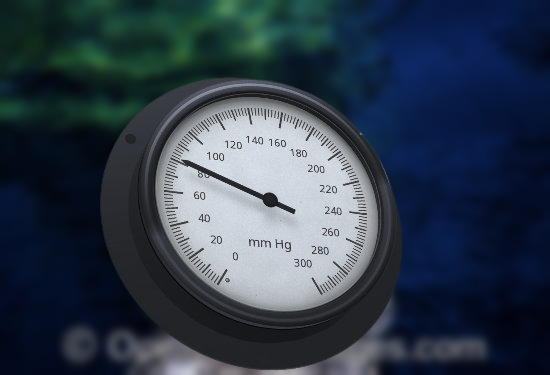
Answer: 80 mmHg
